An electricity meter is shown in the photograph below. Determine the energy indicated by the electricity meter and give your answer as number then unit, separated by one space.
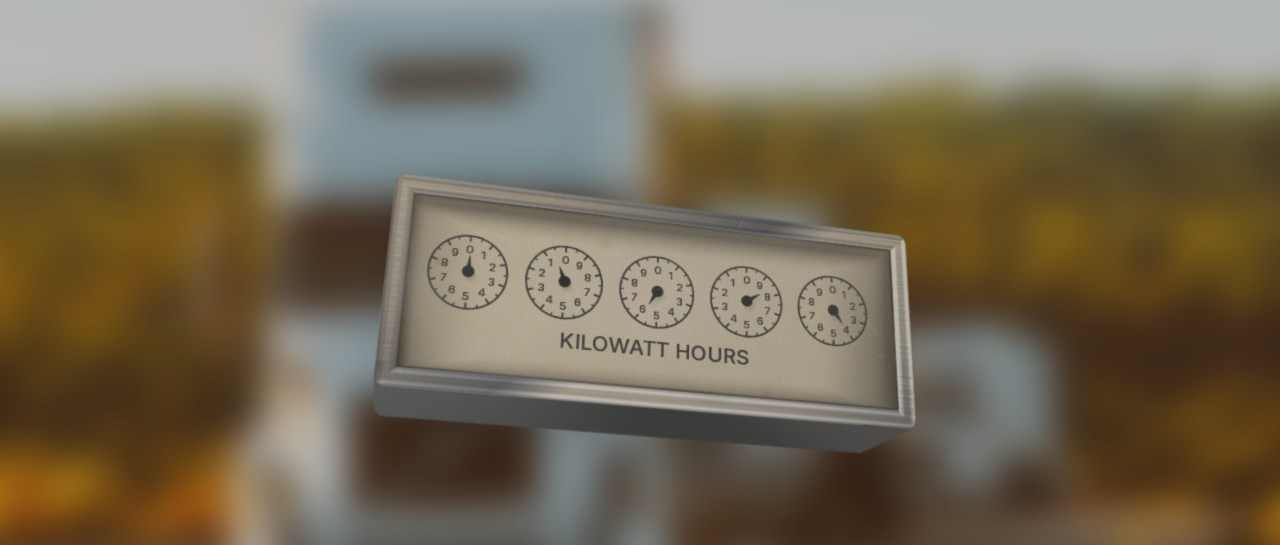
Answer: 584 kWh
